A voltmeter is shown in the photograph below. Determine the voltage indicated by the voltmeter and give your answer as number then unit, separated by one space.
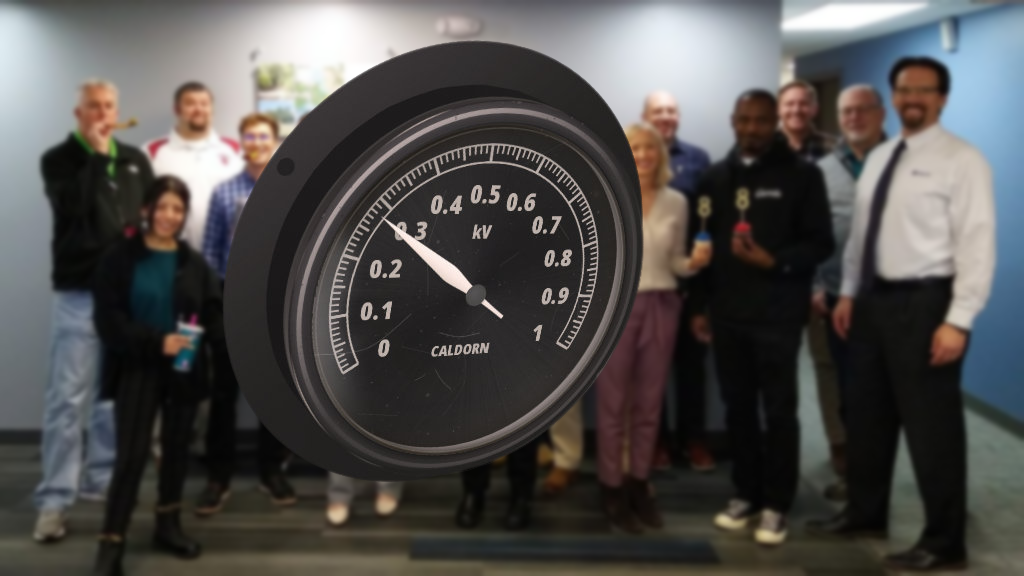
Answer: 0.28 kV
